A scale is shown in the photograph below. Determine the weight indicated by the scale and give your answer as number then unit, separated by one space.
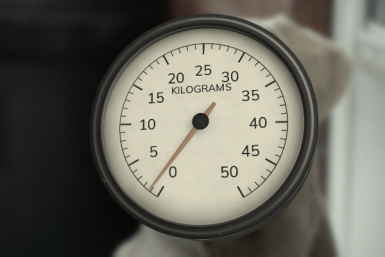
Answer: 1 kg
